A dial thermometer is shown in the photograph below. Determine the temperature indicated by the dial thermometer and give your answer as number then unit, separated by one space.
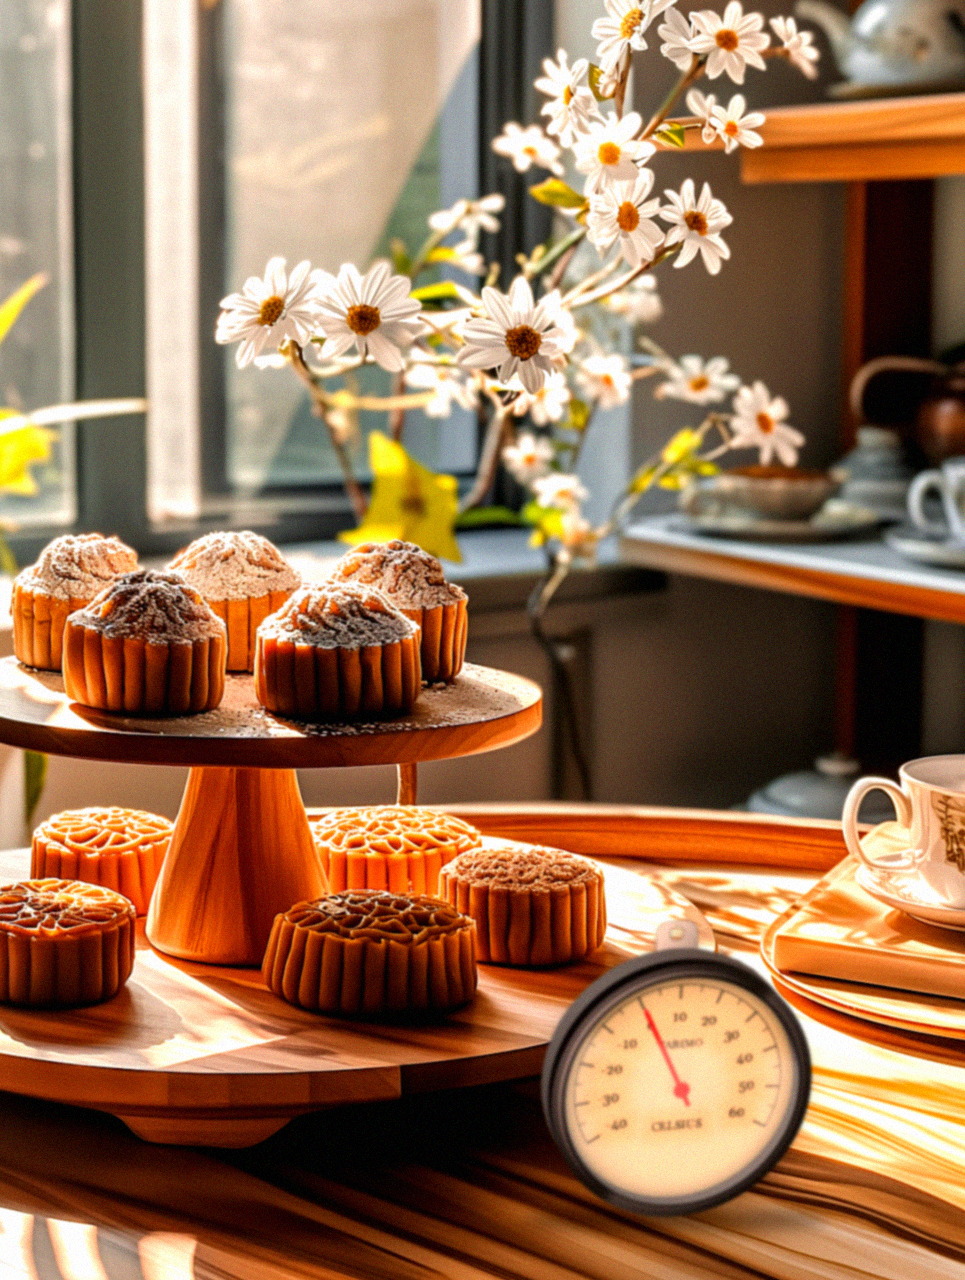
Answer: 0 °C
